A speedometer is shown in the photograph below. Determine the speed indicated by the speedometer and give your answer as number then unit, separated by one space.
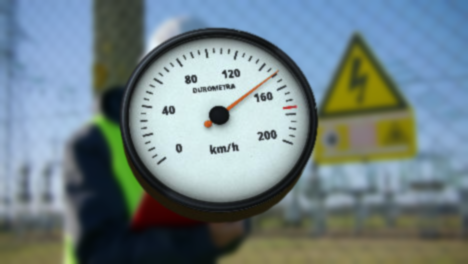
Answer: 150 km/h
